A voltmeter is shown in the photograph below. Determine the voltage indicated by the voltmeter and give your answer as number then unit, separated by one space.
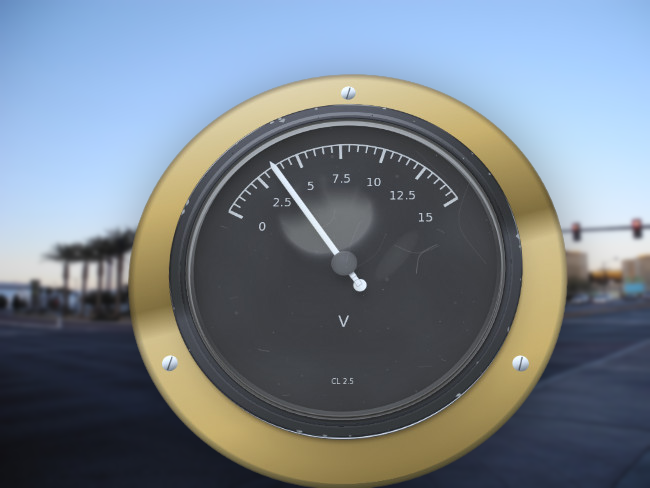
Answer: 3.5 V
